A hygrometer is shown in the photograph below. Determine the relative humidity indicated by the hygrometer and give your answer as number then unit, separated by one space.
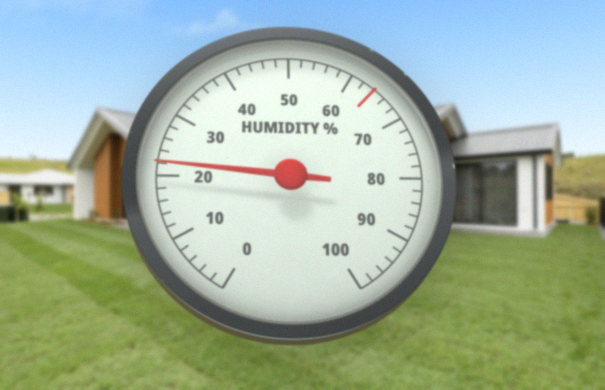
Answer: 22 %
